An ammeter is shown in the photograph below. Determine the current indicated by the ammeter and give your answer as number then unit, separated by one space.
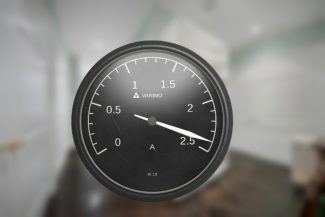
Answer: 2.4 A
